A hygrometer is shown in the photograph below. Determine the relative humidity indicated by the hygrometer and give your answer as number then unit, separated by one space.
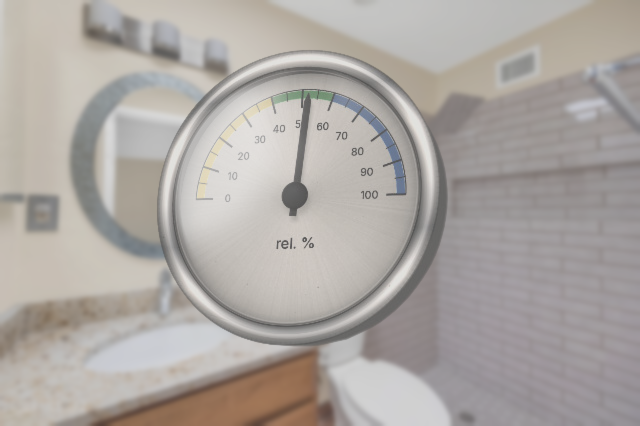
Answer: 52.5 %
